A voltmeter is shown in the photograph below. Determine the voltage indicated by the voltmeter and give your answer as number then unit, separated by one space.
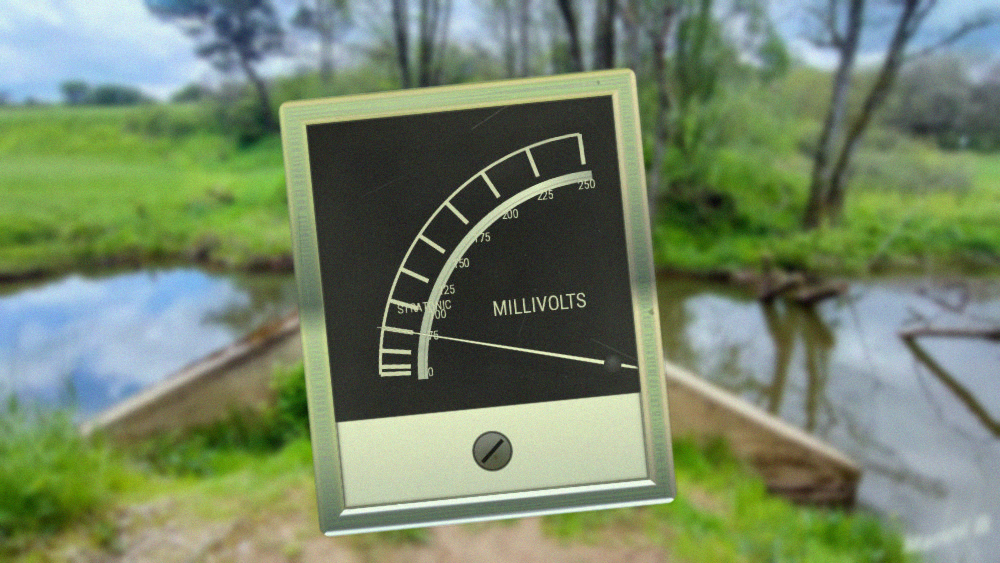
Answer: 75 mV
